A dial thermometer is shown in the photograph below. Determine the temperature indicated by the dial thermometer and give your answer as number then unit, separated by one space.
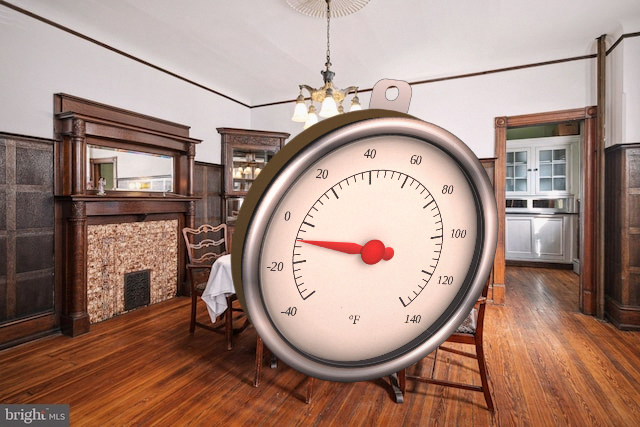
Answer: -8 °F
